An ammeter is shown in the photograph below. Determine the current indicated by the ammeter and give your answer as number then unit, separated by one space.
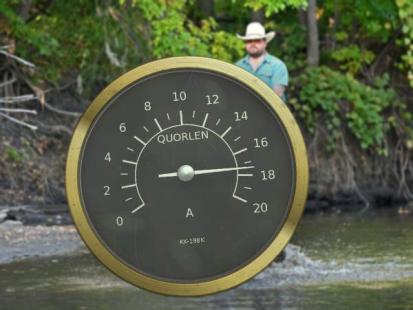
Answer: 17.5 A
